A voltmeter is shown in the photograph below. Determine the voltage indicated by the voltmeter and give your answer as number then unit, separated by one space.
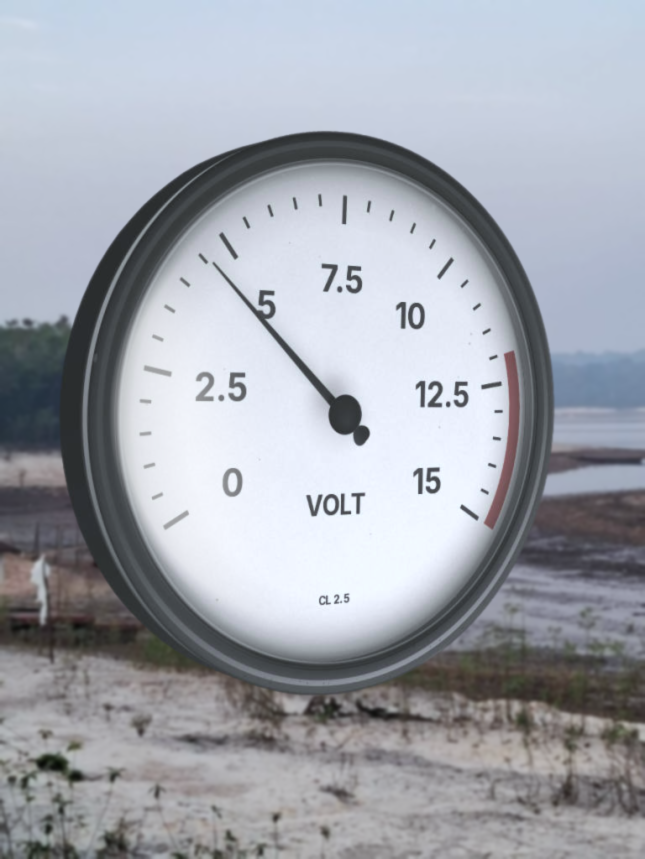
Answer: 4.5 V
